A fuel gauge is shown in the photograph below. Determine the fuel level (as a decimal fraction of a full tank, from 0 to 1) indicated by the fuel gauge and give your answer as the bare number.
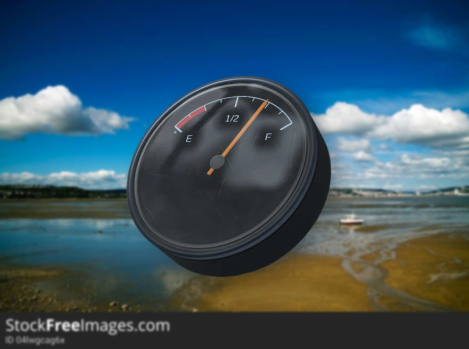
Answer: 0.75
